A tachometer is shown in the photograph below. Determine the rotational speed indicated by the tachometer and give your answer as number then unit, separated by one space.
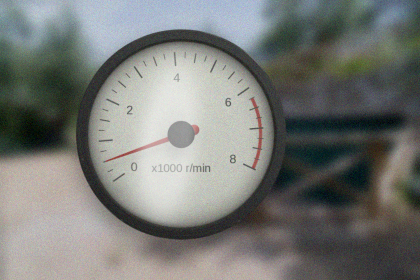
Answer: 500 rpm
